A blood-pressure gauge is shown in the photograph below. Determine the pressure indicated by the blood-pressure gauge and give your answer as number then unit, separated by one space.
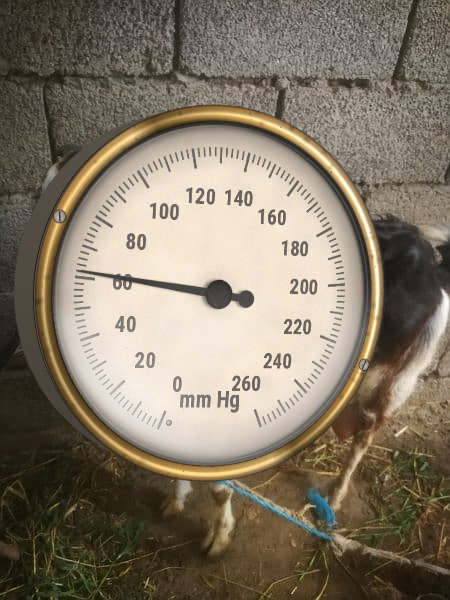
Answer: 62 mmHg
